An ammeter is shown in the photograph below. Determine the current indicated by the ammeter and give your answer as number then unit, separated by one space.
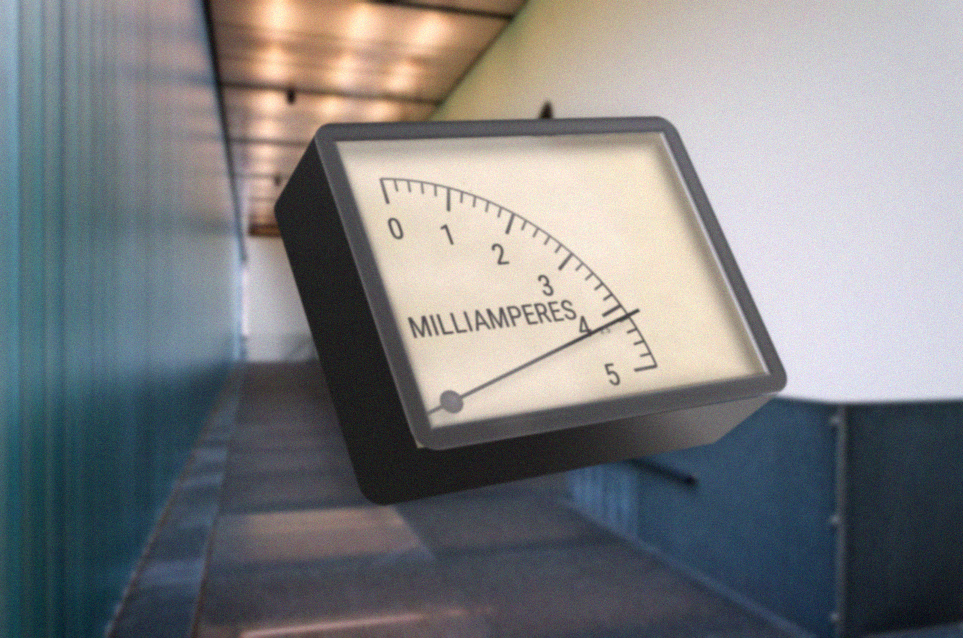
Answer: 4.2 mA
